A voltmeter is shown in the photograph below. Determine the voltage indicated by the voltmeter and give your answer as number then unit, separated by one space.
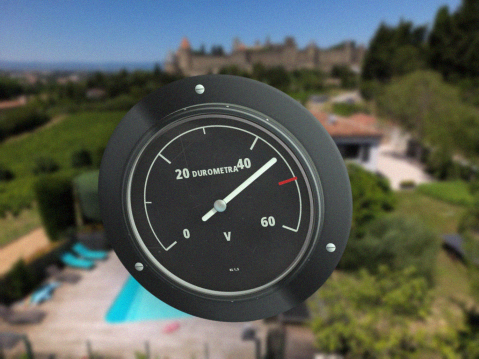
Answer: 45 V
